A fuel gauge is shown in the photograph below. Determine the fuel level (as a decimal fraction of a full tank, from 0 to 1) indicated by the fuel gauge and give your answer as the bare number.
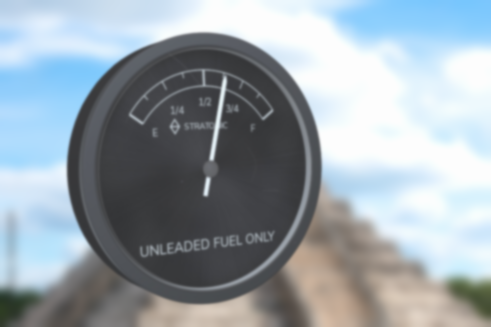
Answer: 0.625
